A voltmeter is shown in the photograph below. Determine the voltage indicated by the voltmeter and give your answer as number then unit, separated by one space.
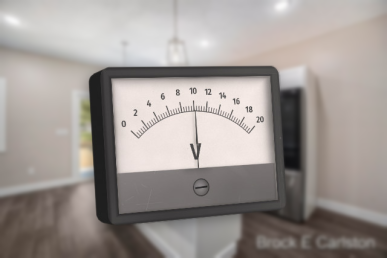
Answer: 10 V
